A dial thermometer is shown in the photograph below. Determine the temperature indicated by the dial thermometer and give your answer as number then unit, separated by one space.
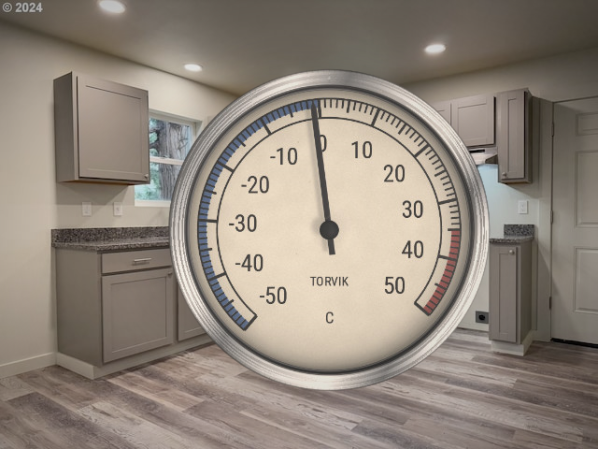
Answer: -1 °C
